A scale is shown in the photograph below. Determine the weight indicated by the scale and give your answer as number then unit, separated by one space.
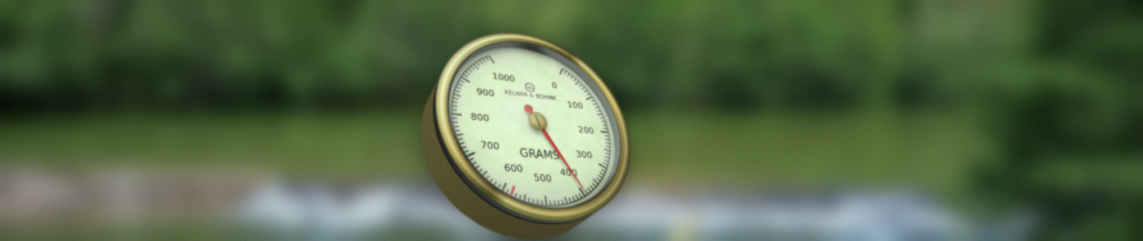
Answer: 400 g
